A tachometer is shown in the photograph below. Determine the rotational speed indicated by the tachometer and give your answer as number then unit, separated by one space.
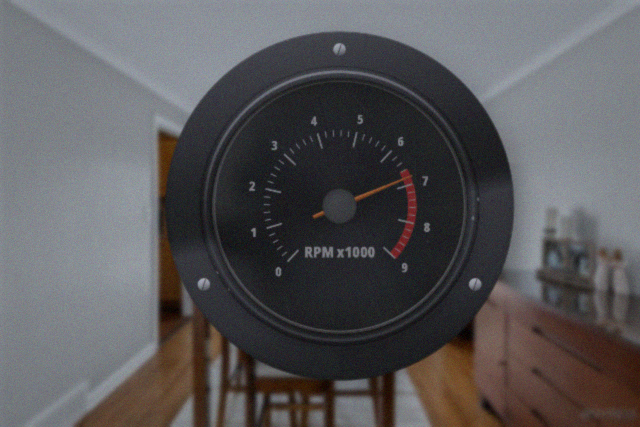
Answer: 6800 rpm
